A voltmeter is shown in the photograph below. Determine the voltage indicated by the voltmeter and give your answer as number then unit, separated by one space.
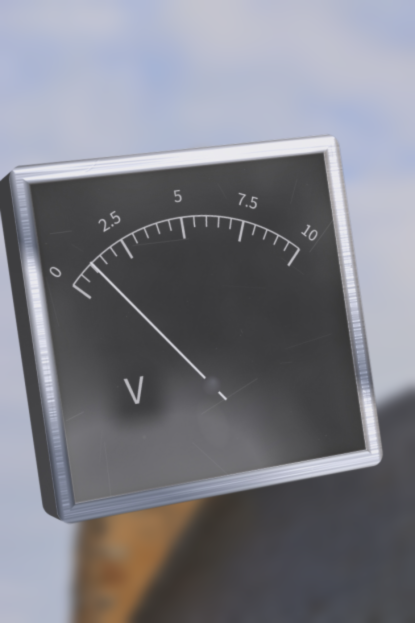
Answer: 1 V
